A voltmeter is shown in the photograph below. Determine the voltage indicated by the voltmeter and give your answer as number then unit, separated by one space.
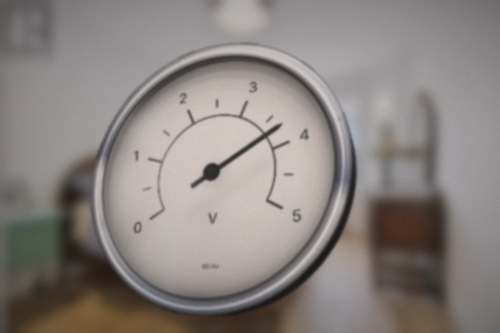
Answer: 3.75 V
